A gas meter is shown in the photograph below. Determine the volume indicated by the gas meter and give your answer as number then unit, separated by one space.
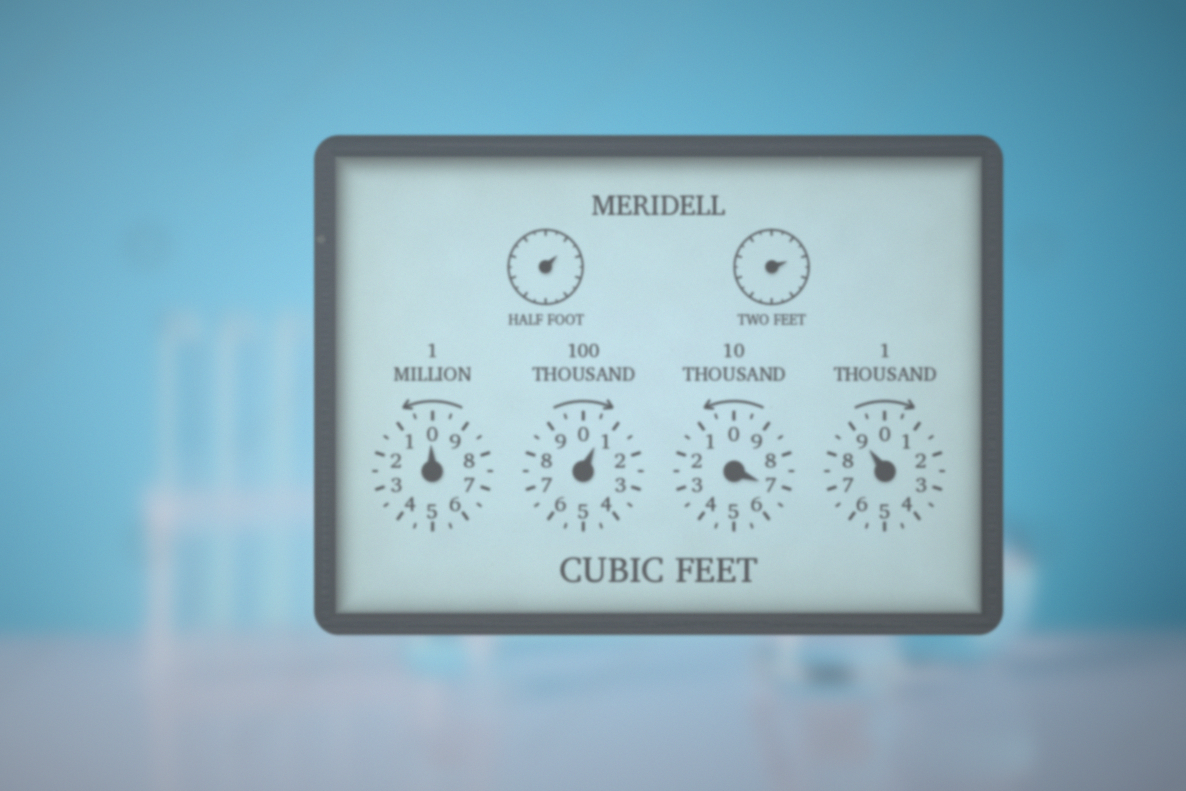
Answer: 6900 ft³
